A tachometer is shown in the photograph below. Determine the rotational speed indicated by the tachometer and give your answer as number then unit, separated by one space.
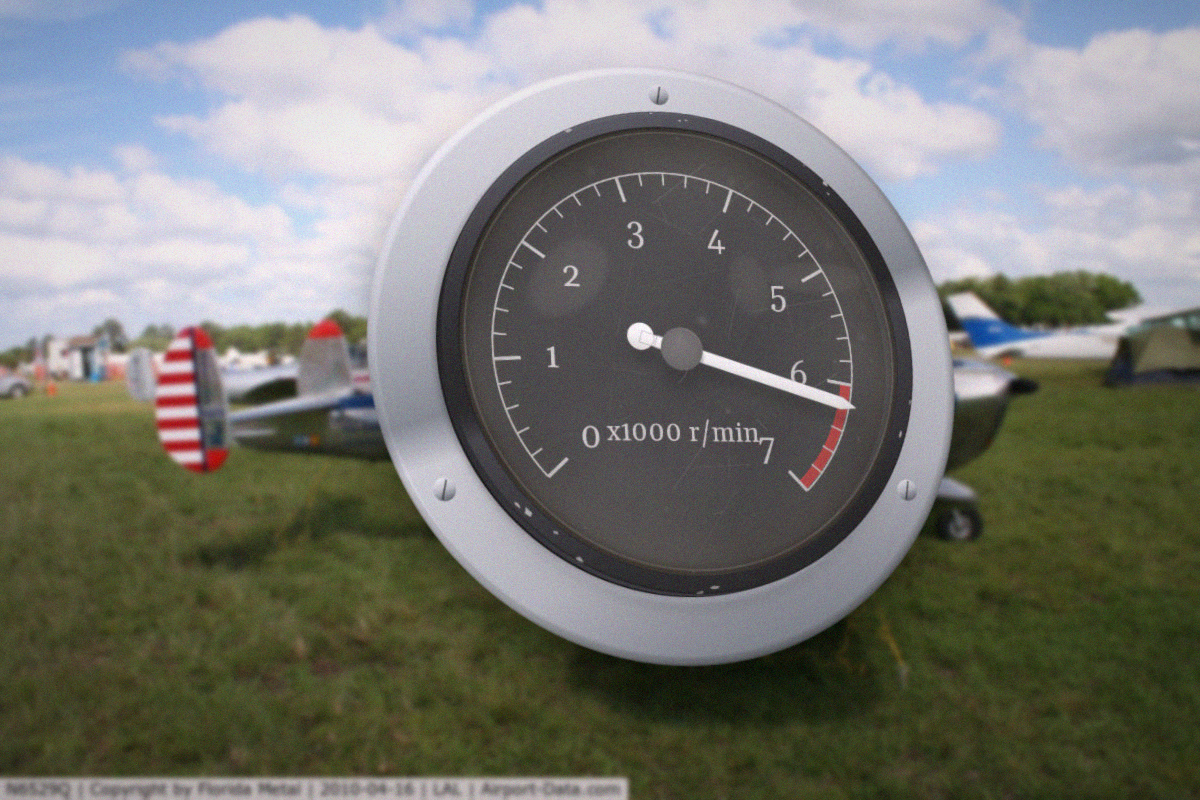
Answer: 6200 rpm
